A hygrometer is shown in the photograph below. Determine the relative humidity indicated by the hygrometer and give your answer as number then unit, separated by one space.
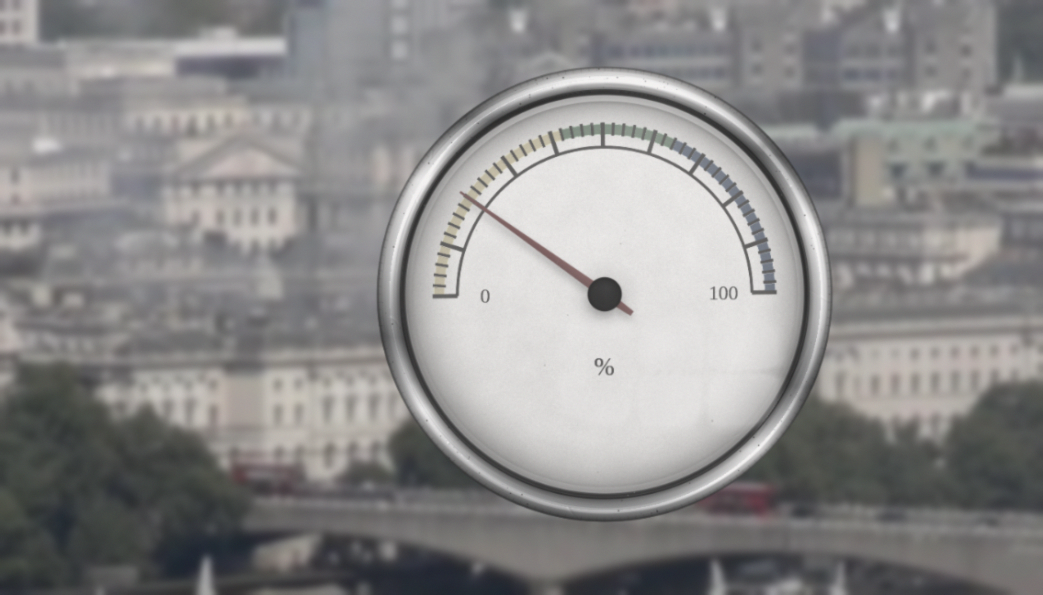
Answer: 20 %
